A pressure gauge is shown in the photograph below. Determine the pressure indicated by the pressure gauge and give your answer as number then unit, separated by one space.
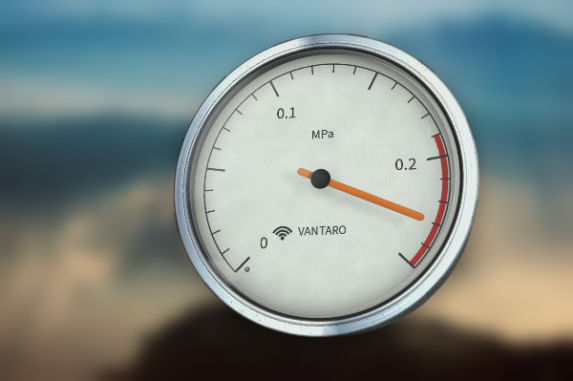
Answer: 0.23 MPa
